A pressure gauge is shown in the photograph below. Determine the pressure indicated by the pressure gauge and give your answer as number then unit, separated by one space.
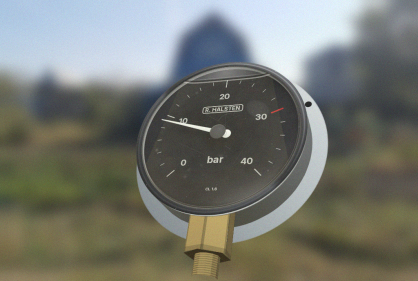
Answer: 9 bar
